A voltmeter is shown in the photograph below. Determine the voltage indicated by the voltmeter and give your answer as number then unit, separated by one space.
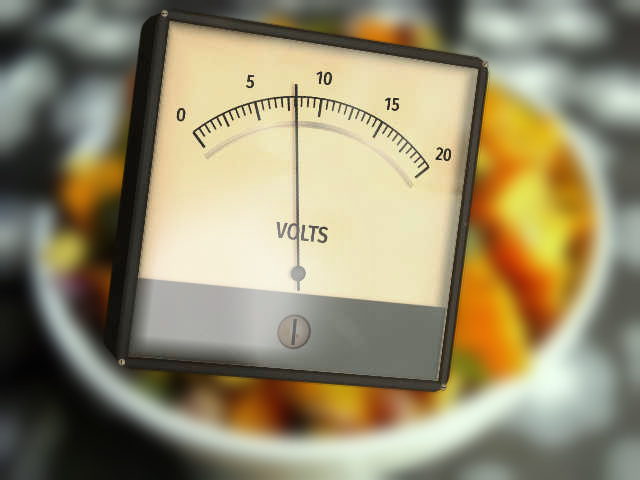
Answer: 8 V
